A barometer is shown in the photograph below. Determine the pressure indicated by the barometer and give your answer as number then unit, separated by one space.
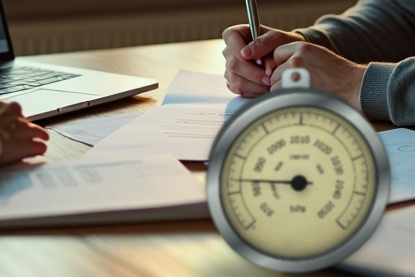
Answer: 984 hPa
